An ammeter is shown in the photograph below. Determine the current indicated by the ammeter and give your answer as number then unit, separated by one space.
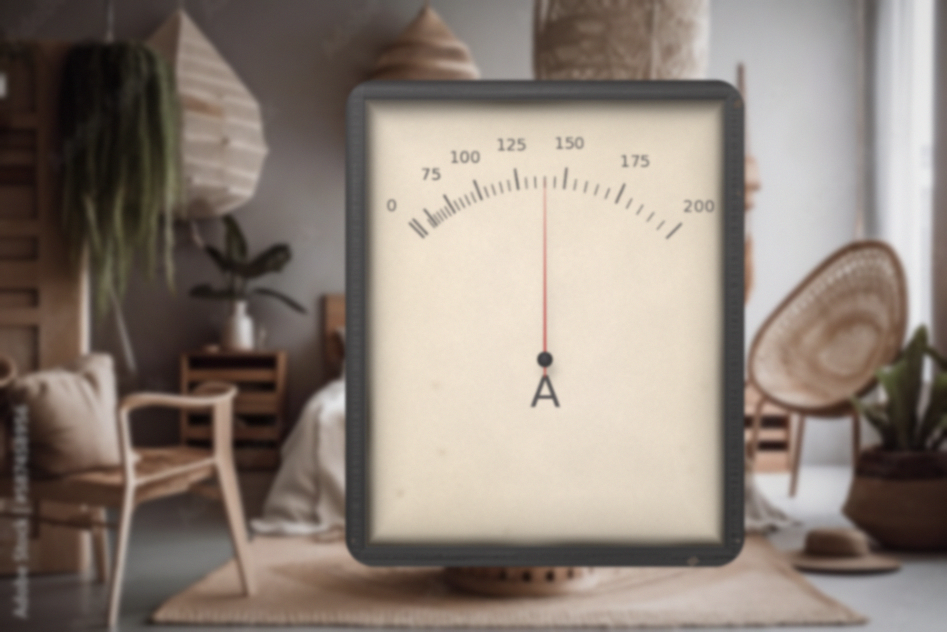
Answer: 140 A
